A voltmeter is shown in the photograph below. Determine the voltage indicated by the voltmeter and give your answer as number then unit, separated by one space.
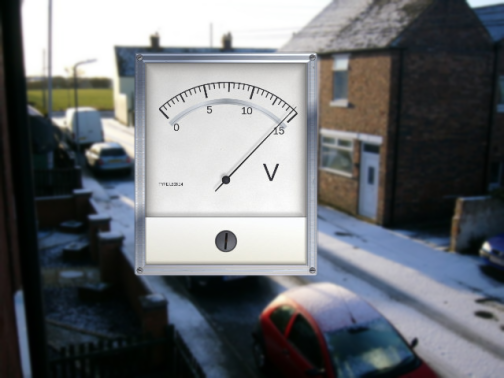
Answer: 14.5 V
